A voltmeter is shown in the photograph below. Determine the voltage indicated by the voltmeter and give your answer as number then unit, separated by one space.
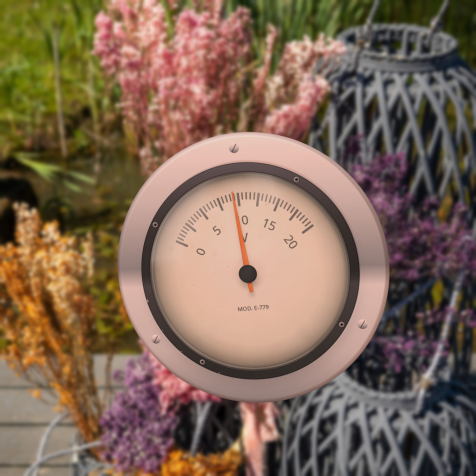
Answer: 9.5 V
